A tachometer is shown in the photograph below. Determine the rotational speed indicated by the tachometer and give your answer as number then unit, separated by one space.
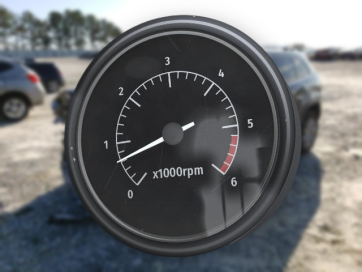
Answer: 600 rpm
